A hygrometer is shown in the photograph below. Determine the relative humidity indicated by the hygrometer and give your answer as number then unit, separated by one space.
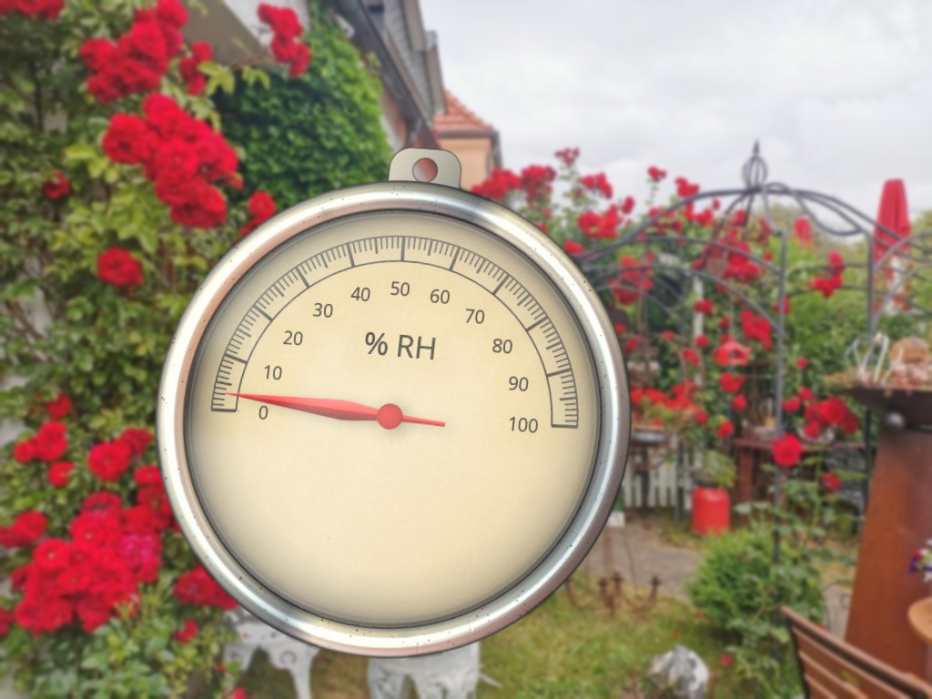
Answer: 3 %
